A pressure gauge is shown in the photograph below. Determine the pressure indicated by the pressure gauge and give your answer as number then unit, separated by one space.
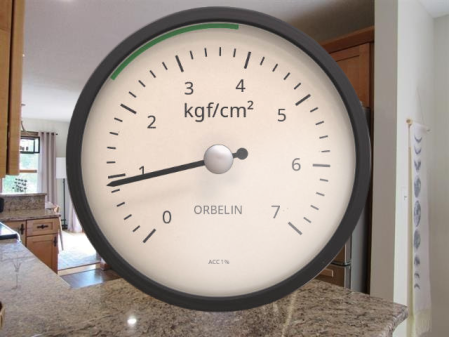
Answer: 0.9 kg/cm²
